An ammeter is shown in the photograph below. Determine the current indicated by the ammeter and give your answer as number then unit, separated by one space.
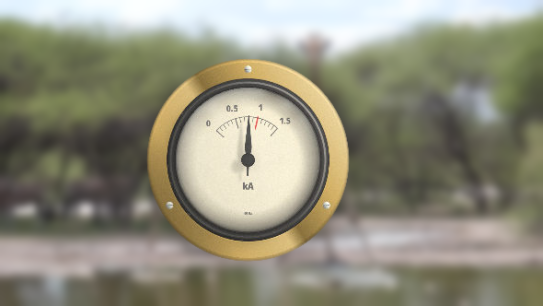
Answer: 0.8 kA
